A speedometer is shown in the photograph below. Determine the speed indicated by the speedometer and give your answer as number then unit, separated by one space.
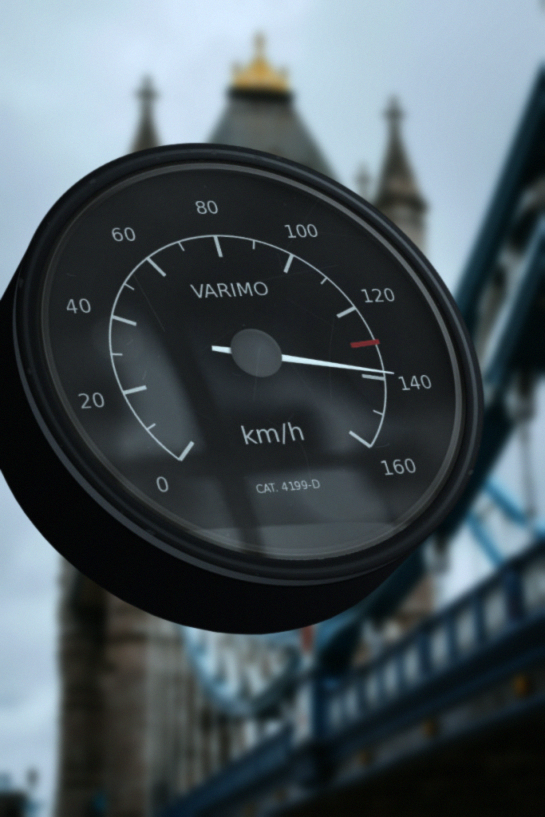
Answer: 140 km/h
